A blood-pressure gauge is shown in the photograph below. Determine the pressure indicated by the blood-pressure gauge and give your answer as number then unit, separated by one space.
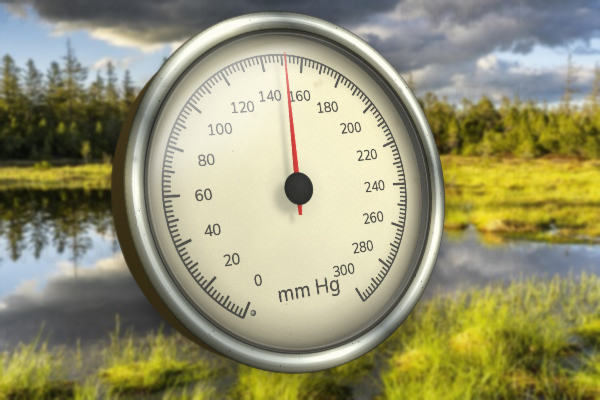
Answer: 150 mmHg
